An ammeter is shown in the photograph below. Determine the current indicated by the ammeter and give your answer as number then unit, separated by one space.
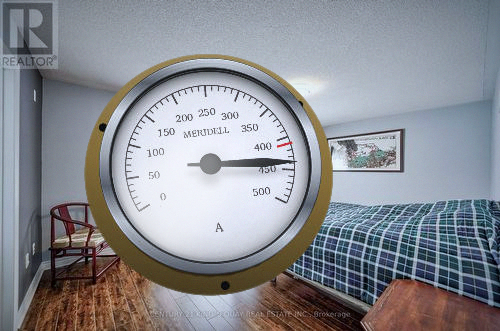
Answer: 440 A
